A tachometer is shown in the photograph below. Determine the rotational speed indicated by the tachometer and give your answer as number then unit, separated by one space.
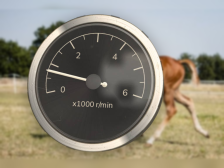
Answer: 750 rpm
